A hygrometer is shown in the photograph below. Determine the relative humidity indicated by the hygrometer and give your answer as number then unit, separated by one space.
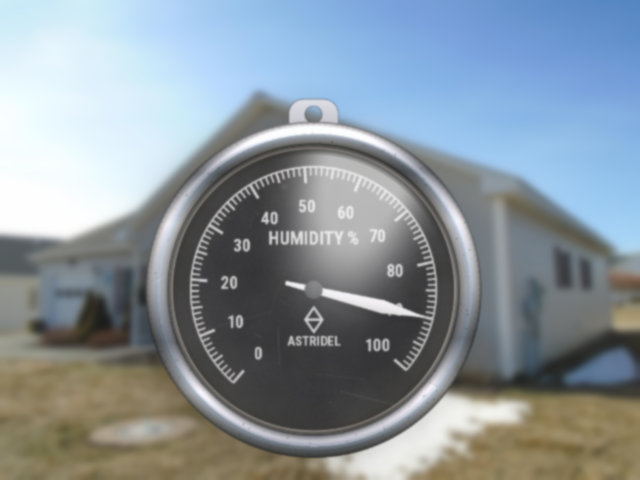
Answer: 90 %
